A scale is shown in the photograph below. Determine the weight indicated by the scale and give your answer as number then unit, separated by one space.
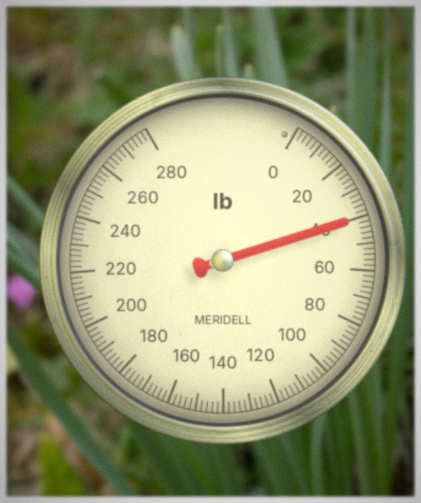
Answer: 40 lb
